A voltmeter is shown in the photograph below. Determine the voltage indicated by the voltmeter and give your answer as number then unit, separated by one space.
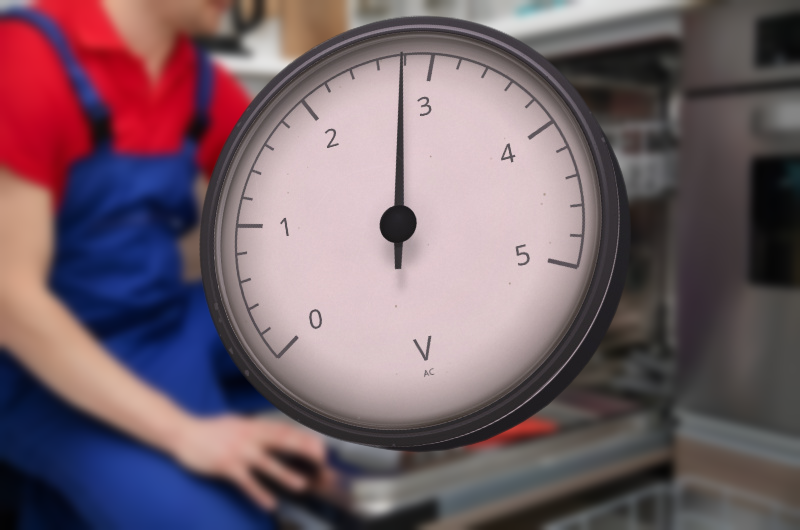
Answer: 2.8 V
